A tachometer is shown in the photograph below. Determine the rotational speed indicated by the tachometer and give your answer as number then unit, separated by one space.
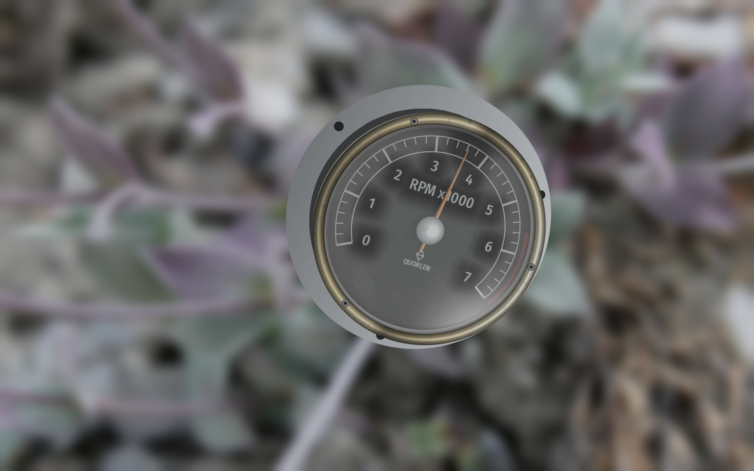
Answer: 3600 rpm
